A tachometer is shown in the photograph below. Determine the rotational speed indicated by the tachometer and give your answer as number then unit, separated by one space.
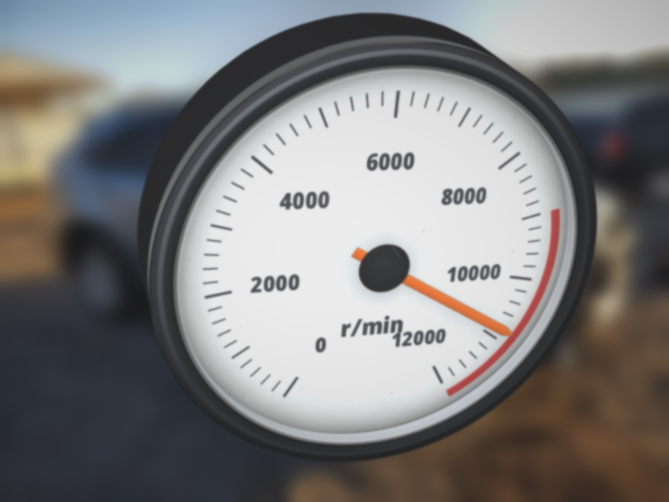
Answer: 10800 rpm
